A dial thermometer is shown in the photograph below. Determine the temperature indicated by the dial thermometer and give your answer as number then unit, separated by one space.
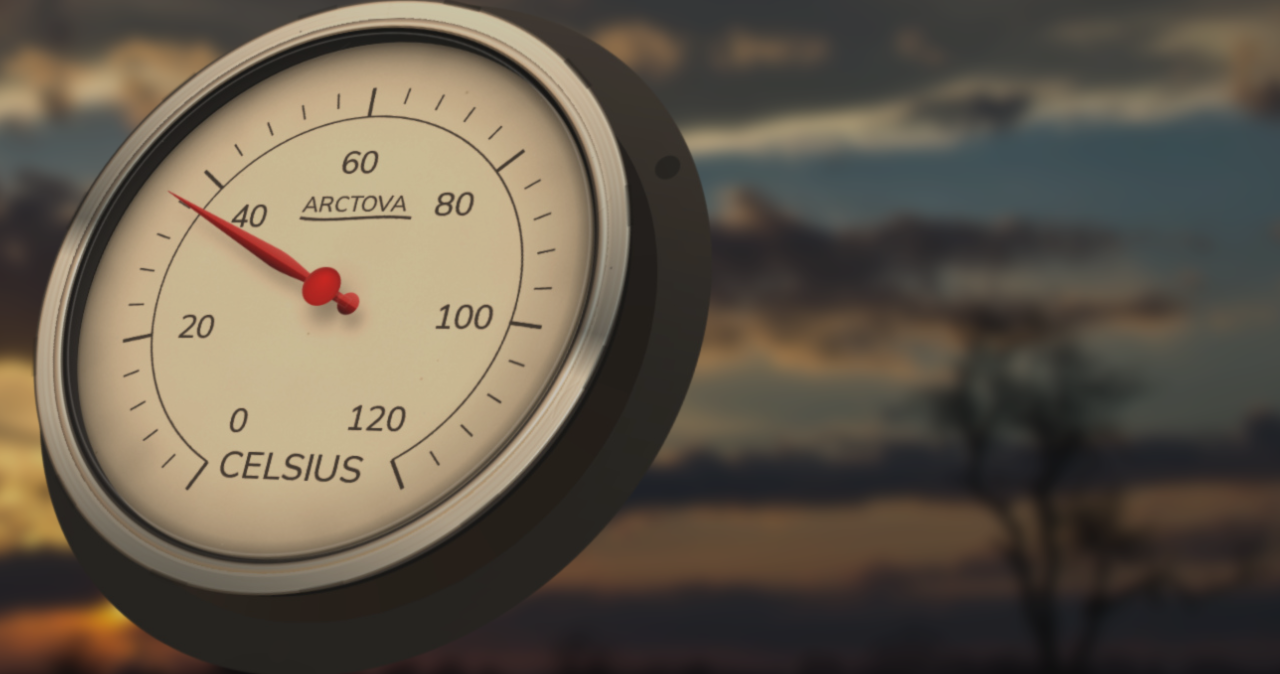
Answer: 36 °C
